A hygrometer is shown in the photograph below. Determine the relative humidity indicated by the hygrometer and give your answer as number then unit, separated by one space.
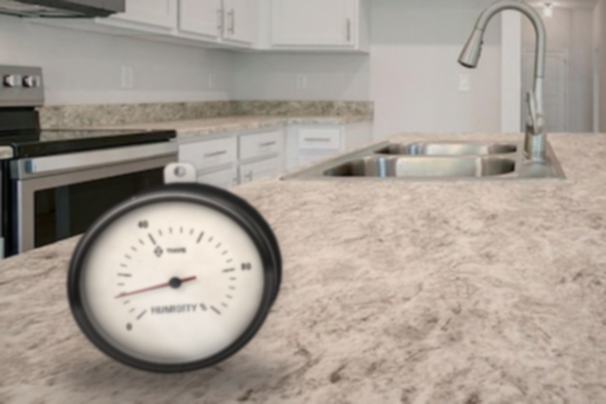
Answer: 12 %
